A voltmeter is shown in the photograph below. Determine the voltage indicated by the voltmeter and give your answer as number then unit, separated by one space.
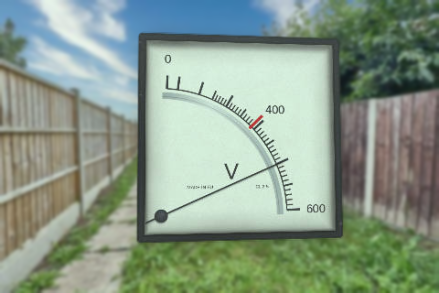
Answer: 500 V
